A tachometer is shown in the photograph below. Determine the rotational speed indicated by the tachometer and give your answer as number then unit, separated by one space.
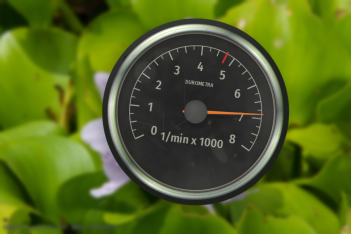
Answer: 6875 rpm
